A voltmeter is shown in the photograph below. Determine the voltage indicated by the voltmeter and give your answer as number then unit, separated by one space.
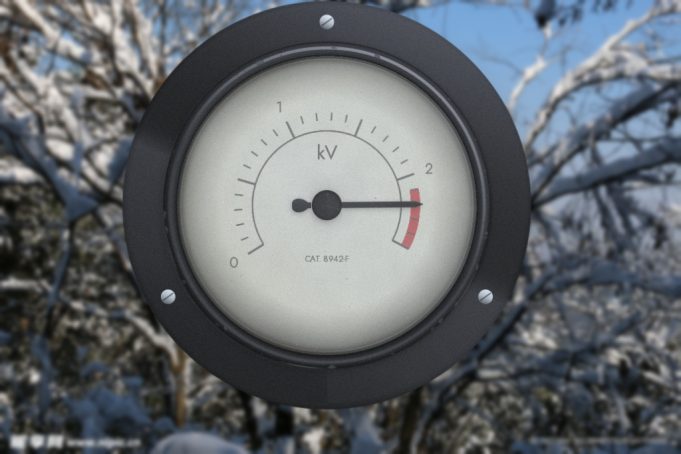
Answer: 2.2 kV
